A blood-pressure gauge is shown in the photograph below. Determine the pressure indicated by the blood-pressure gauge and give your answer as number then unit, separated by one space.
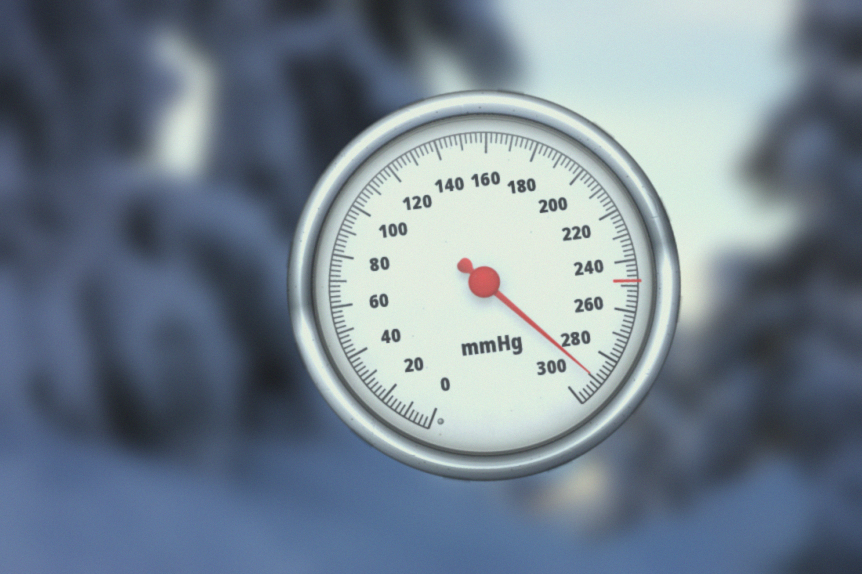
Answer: 290 mmHg
